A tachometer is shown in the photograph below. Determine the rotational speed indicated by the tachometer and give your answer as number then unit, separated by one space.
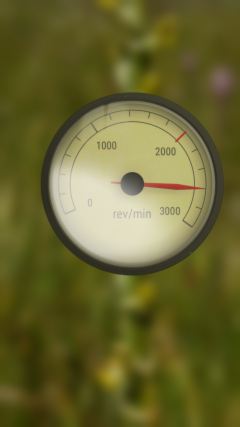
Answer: 2600 rpm
